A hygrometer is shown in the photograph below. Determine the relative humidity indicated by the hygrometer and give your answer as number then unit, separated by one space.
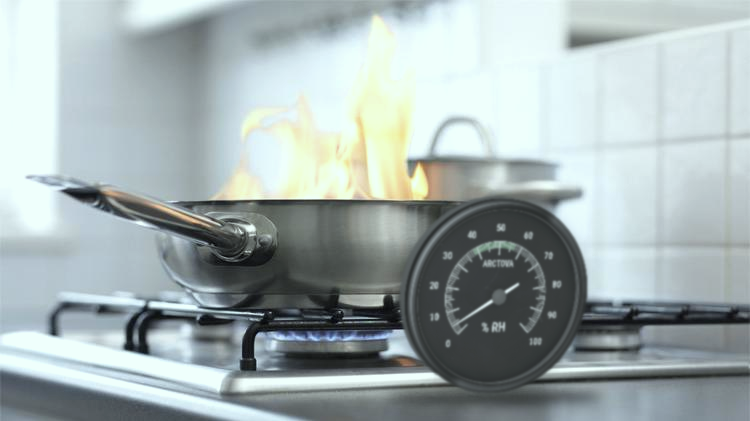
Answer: 5 %
